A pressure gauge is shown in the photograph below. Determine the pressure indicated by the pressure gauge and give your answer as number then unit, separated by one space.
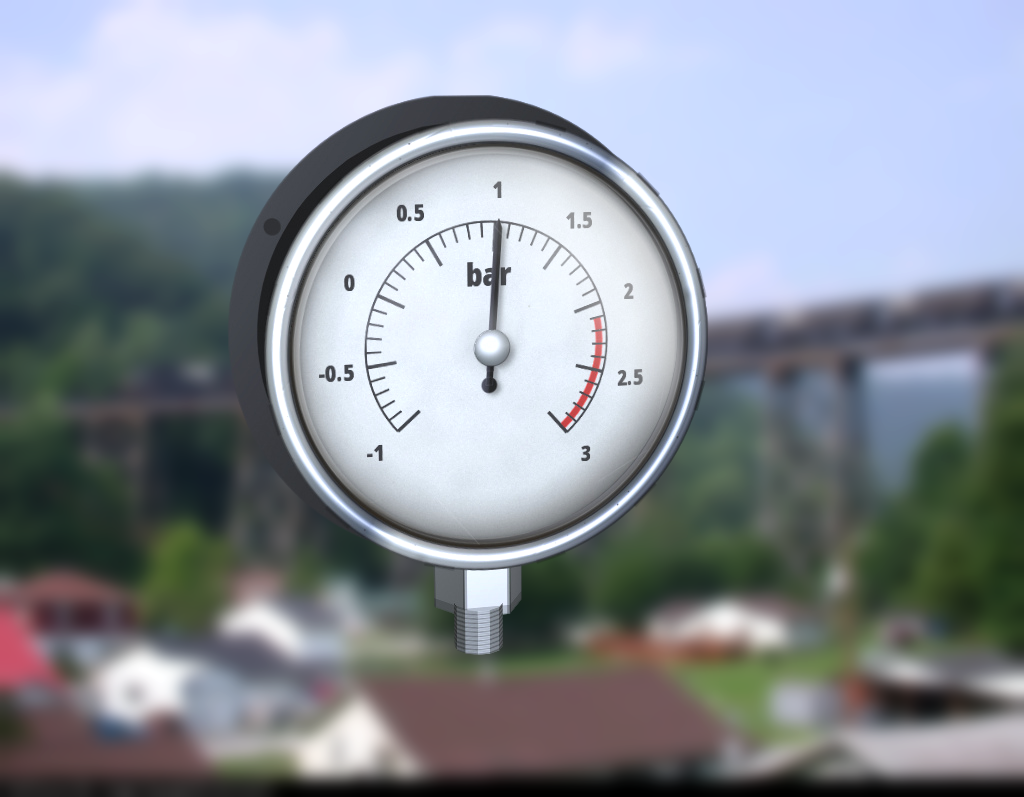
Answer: 1 bar
